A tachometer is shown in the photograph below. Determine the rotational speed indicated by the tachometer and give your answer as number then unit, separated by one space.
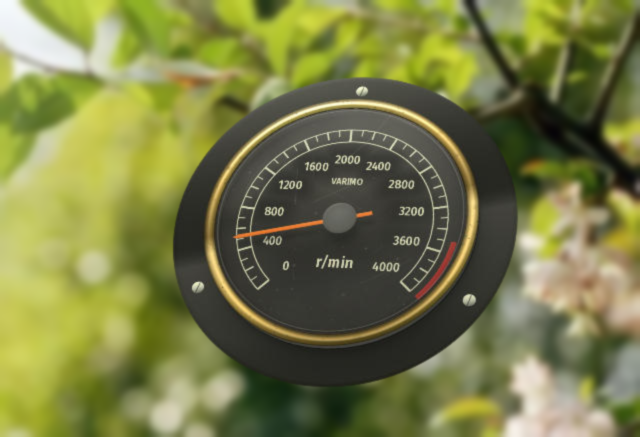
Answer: 500 rpm
